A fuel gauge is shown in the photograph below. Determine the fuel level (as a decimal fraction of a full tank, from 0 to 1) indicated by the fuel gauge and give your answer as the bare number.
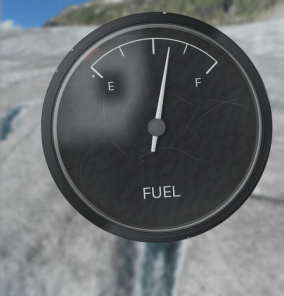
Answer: 0.625
